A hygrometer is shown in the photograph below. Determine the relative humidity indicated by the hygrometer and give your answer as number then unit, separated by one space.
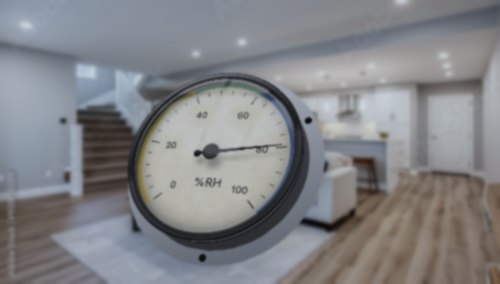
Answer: 80 %
